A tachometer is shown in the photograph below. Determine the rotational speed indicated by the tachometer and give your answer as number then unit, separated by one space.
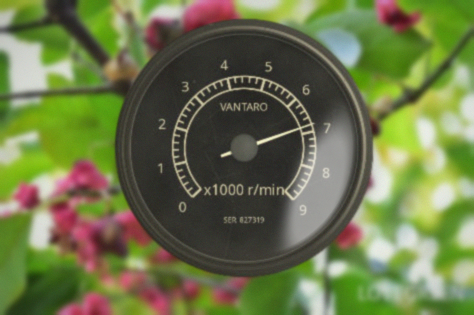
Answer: 6800 rpm
